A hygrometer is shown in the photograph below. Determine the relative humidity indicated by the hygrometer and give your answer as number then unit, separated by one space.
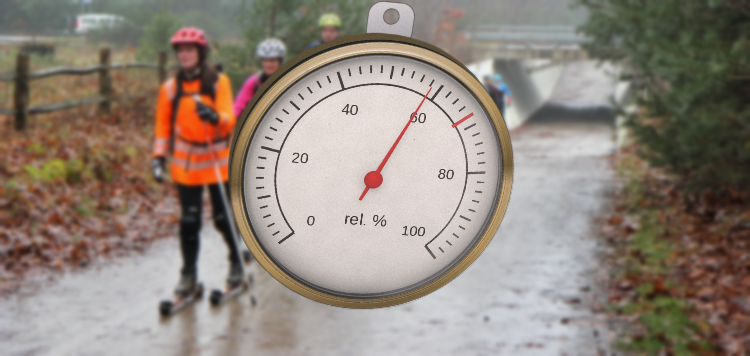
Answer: 58 %
